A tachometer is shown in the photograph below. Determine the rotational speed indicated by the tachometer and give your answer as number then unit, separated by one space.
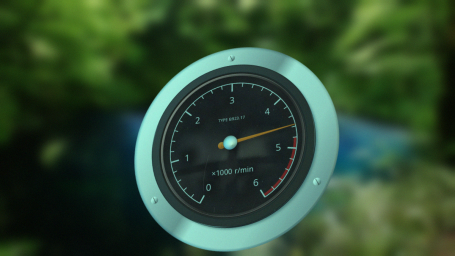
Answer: 4600 rpm
